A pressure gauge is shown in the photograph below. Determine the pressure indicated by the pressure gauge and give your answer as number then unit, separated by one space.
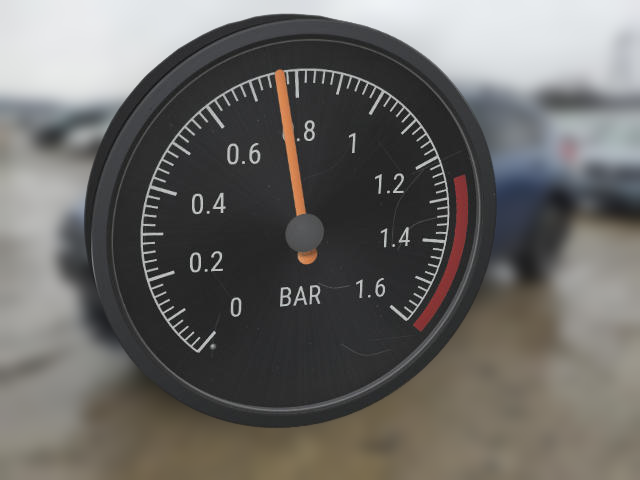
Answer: 0.76 bar
